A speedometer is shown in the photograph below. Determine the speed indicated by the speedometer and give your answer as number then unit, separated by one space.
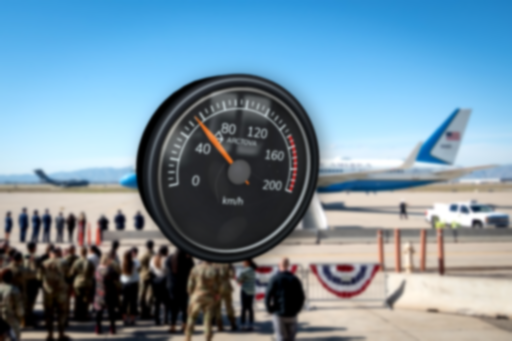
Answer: 55 km/h
